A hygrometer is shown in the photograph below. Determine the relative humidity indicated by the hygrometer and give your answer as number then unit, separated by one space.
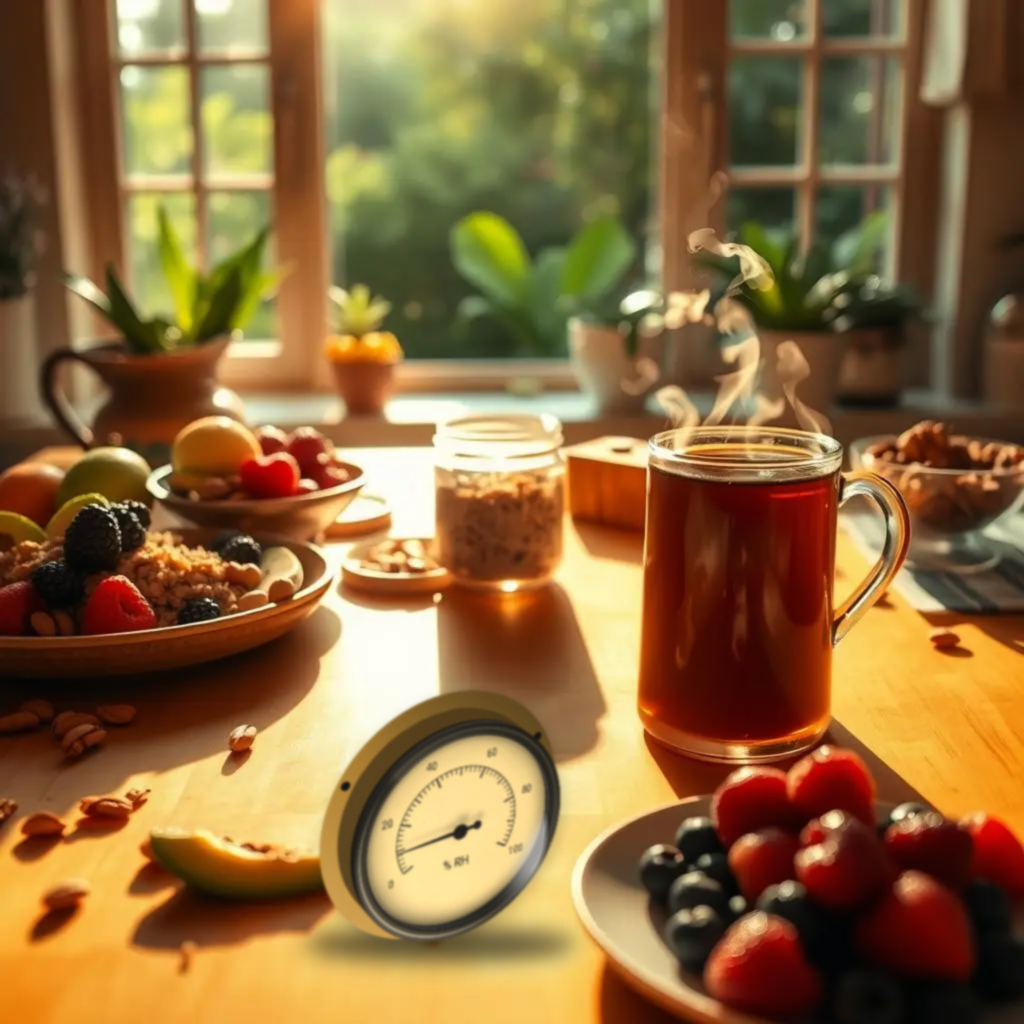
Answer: 10 %
